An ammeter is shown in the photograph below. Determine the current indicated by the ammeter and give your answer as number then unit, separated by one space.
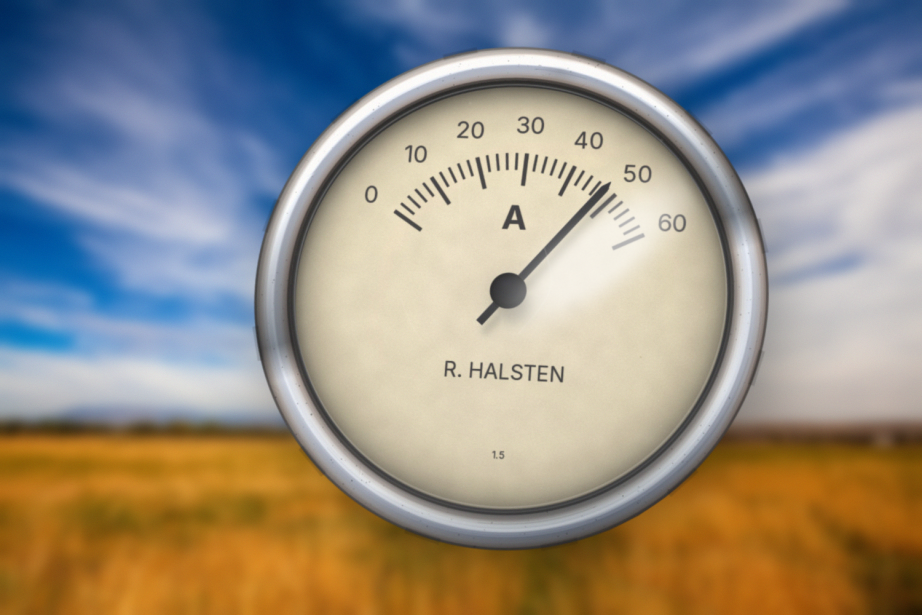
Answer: 48 A
